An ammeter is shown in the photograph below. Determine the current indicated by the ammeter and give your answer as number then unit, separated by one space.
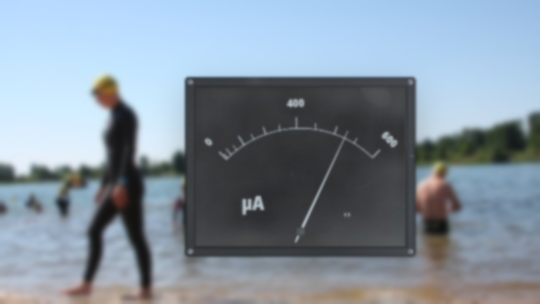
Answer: 525 µA
